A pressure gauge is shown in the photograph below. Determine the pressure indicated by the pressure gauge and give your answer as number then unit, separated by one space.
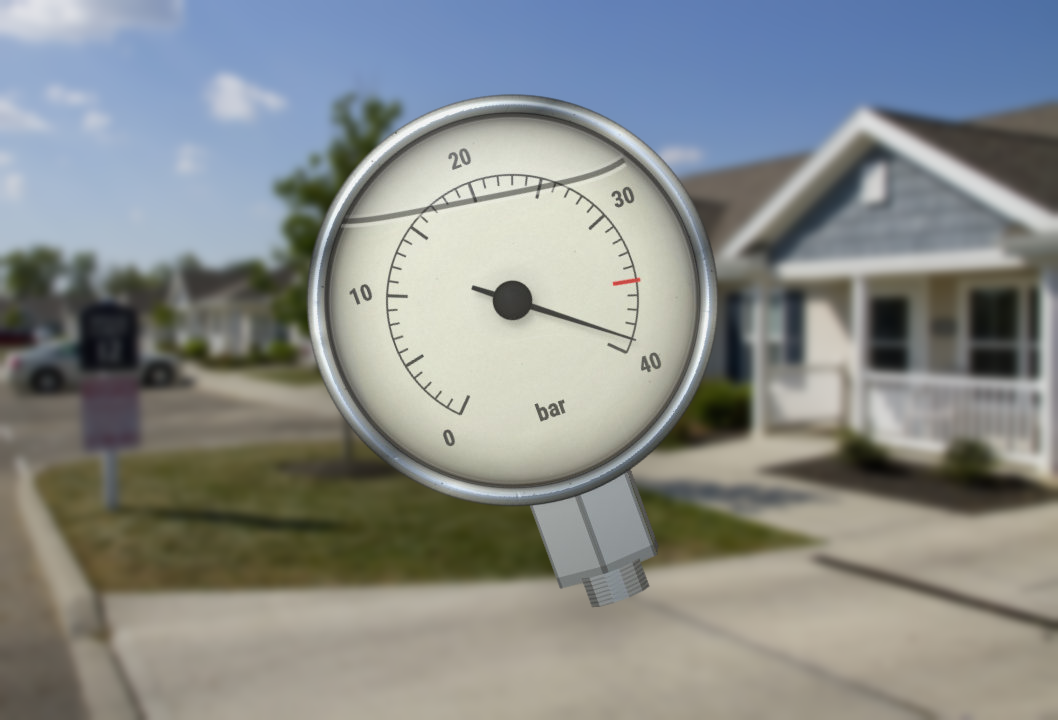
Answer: 39 bar
